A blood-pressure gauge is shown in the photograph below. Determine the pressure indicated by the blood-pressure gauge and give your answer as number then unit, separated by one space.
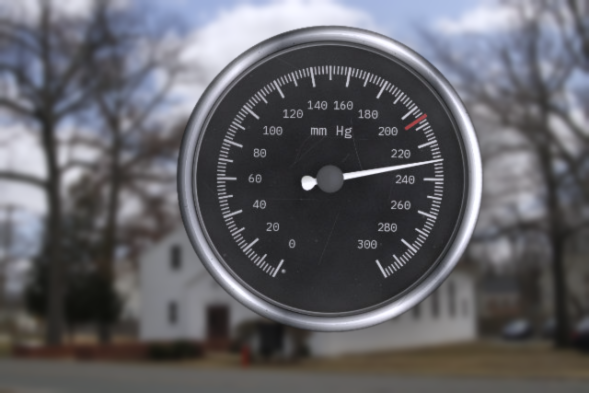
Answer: 230 mmHg
